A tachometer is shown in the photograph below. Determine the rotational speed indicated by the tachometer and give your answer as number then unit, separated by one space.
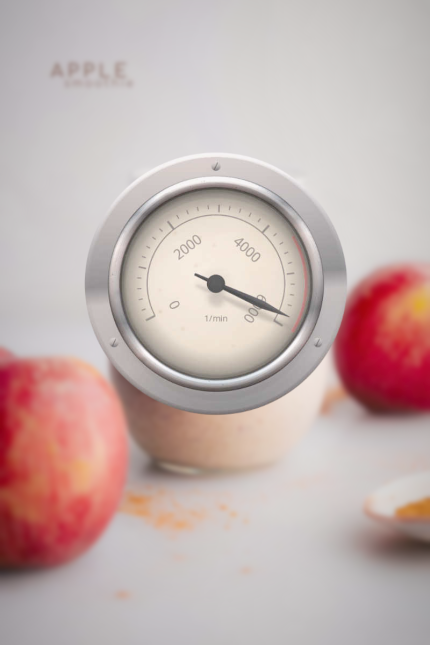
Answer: 5800 rpm
